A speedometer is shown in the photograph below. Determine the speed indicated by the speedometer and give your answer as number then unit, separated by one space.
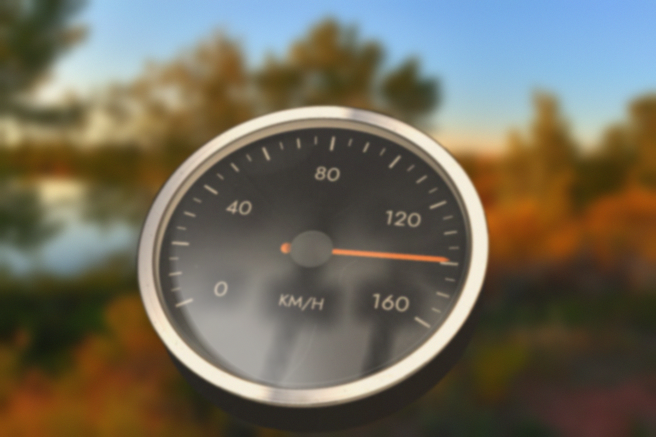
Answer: 140 km/h
